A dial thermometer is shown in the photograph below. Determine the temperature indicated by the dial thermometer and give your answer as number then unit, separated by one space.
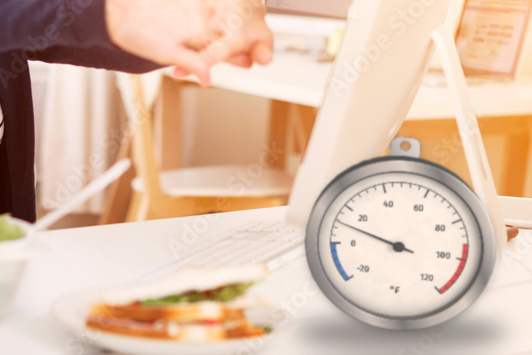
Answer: 12 °F
